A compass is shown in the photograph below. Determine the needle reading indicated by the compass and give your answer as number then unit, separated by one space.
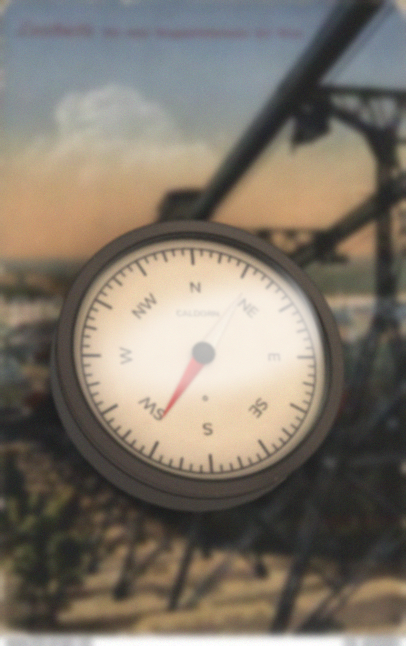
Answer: 215 °
